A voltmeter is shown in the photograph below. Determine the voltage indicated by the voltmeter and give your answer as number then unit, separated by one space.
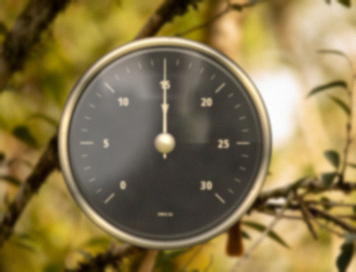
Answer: 15 V
